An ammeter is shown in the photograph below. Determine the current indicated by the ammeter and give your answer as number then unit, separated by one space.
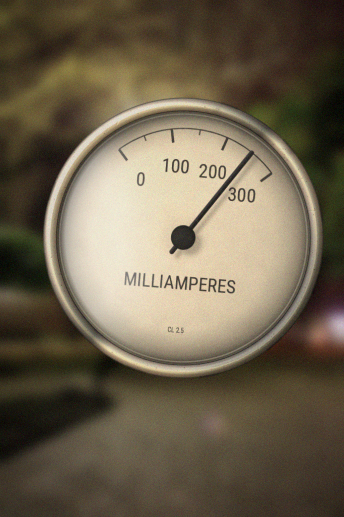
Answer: 250 mA
